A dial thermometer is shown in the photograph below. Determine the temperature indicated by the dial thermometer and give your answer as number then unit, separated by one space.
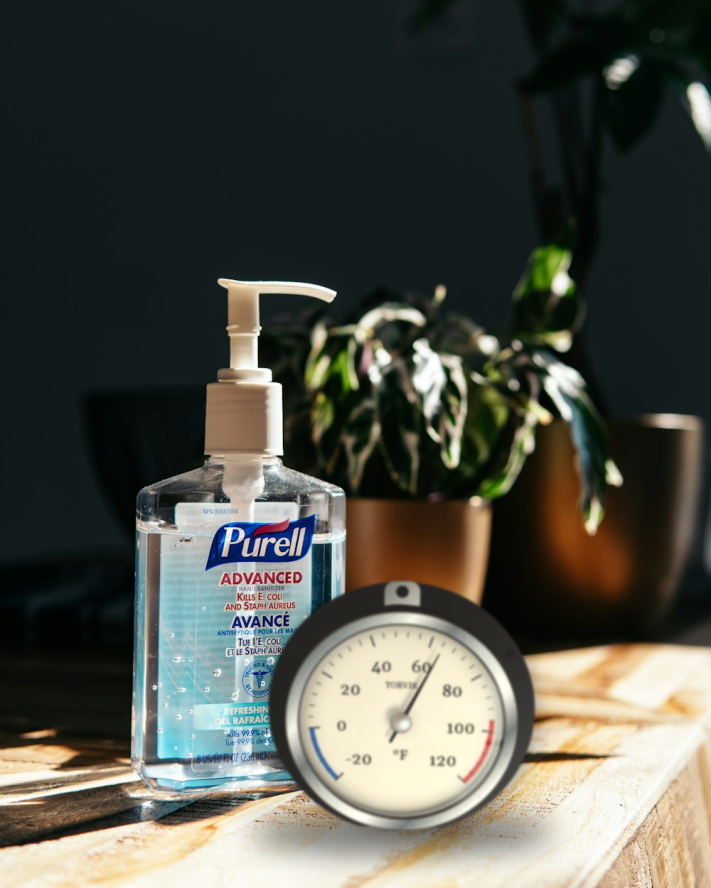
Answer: 64 °F
